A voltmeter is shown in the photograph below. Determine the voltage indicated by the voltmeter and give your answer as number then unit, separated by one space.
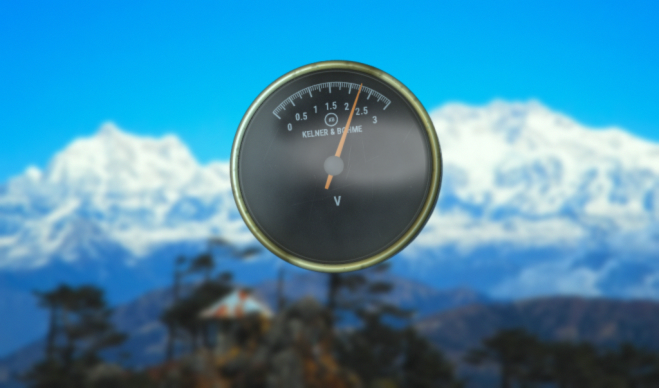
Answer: 2.25 V
